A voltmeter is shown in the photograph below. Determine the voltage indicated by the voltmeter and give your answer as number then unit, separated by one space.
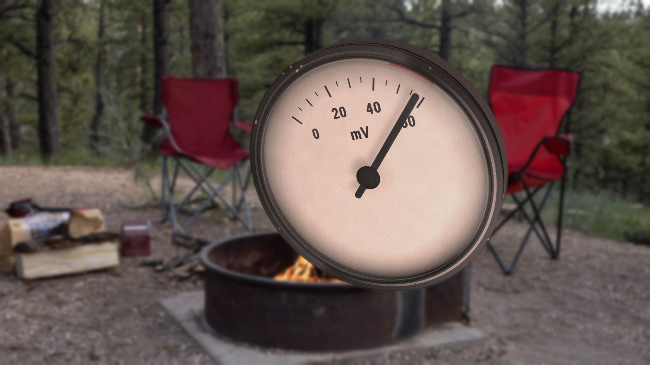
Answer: 57.5 mV
